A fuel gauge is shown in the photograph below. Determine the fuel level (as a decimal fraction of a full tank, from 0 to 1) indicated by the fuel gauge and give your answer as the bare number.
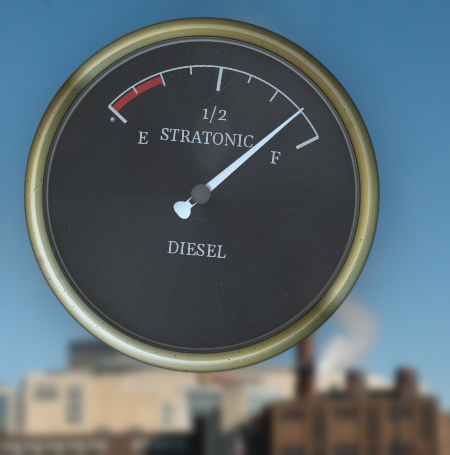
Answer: 0.875
